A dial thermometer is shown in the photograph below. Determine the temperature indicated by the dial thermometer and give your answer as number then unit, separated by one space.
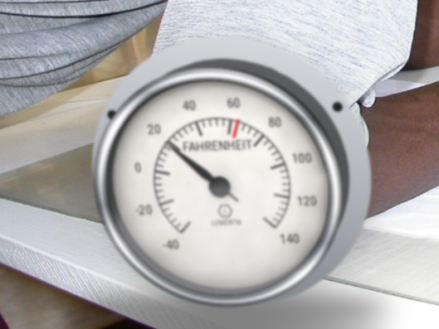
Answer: 20 °F
